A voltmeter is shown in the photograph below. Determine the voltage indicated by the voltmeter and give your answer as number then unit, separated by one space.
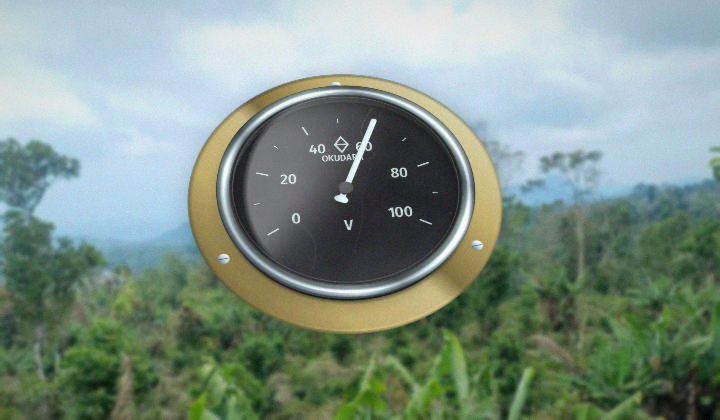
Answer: 60 V
